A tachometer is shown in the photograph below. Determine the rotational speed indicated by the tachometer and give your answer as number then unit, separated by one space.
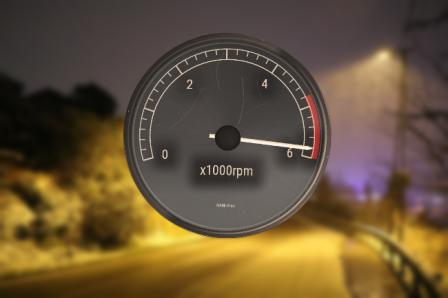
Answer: 5800 rpm
